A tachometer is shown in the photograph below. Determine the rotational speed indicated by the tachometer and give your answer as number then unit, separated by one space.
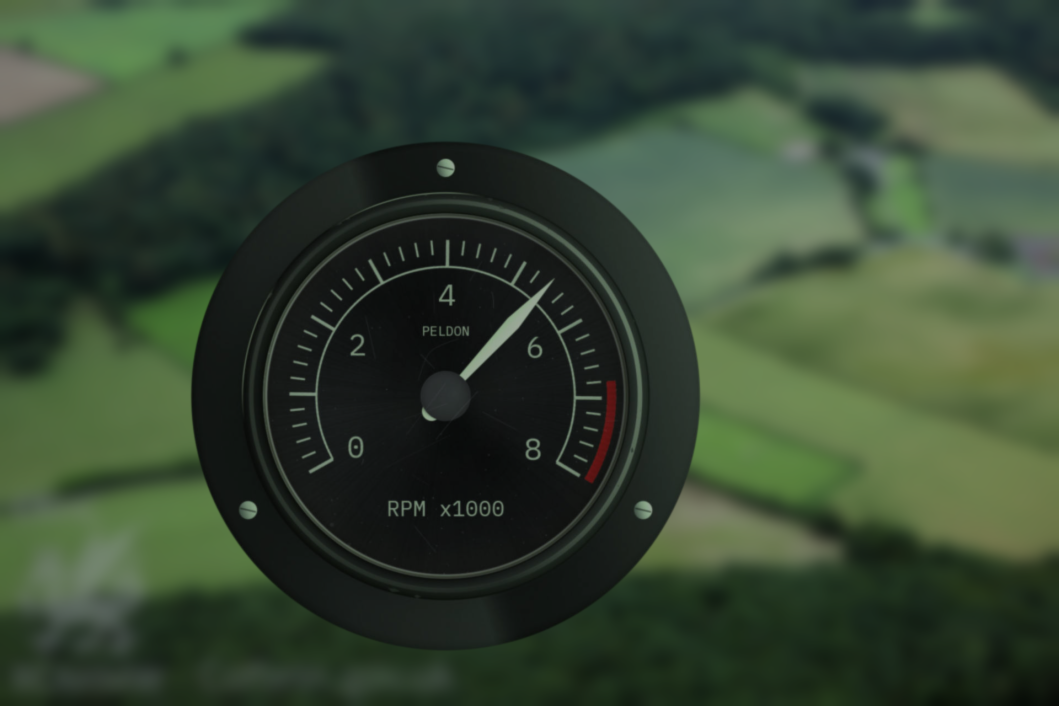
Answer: 5400 rpm
